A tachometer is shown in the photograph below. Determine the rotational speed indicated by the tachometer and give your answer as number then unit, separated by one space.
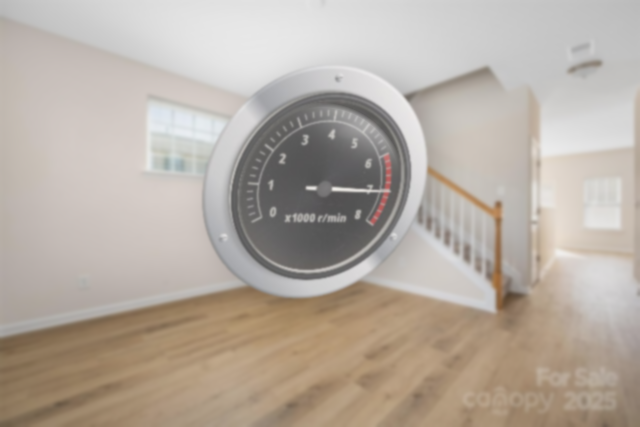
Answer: 7000 rpm
